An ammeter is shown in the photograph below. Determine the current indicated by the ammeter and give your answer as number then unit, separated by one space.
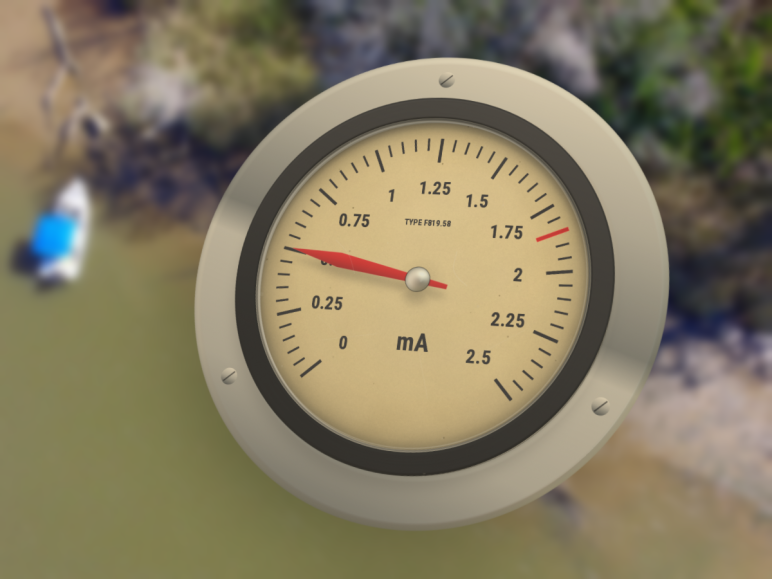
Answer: 0.5 mA
